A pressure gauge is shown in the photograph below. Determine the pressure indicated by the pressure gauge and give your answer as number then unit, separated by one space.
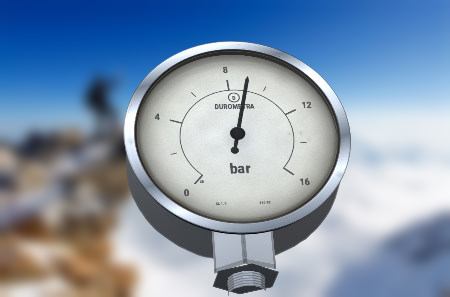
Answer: 9 bar
